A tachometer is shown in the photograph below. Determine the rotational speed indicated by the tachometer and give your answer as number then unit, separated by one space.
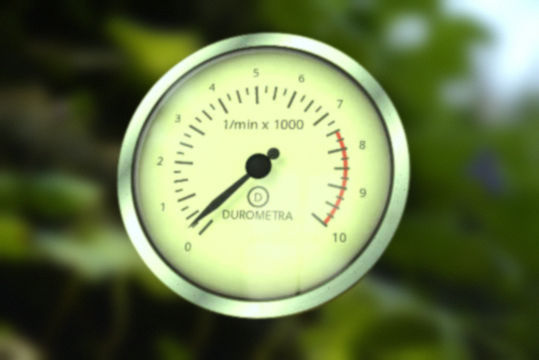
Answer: 250 rpm
